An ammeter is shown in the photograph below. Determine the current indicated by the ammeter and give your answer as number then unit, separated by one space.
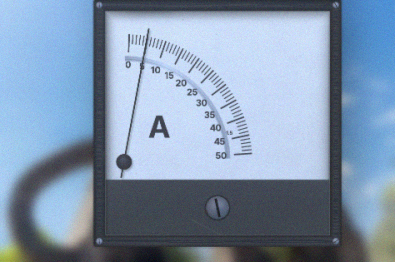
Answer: 5 A
